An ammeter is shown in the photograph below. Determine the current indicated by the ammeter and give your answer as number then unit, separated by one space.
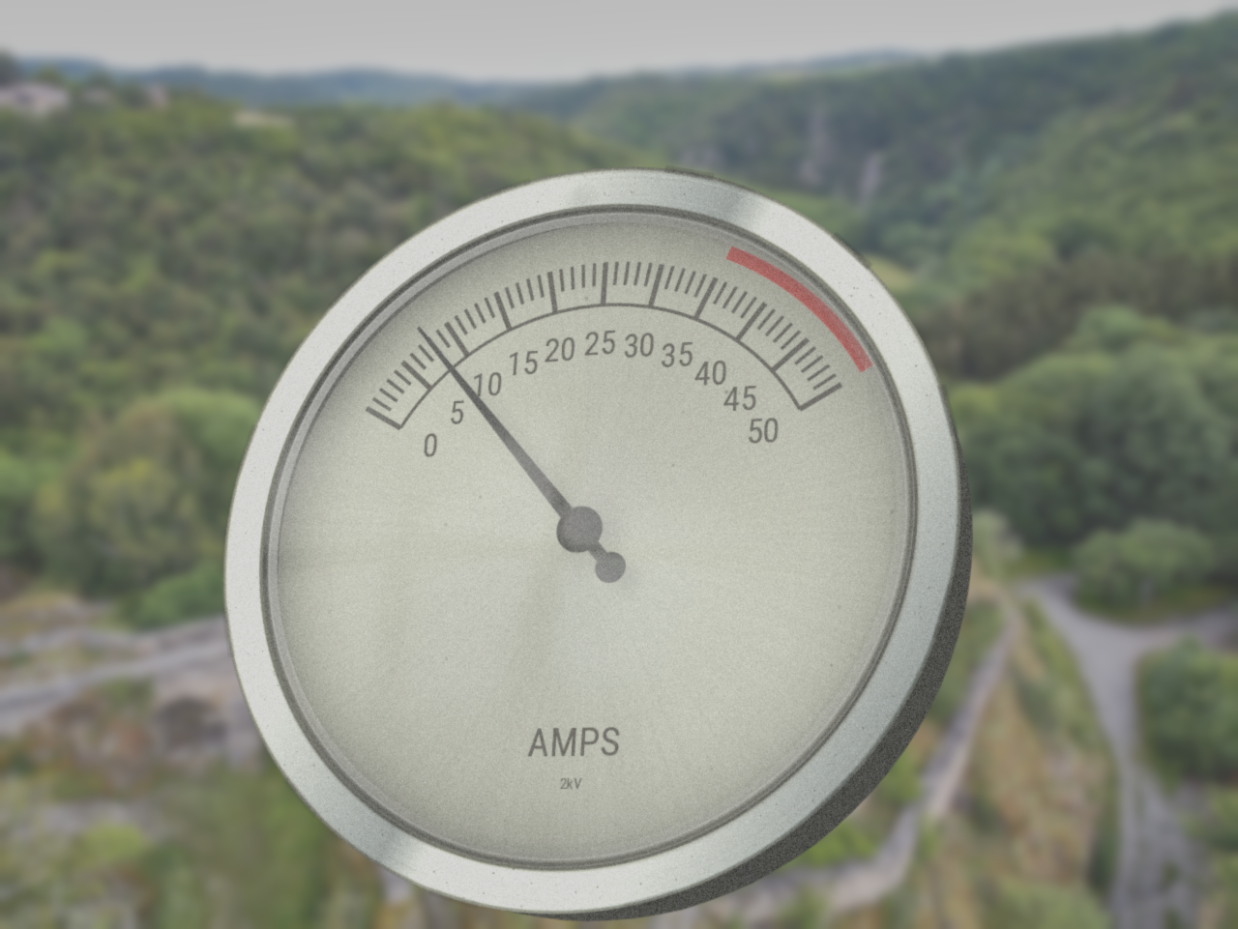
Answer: 8 A
